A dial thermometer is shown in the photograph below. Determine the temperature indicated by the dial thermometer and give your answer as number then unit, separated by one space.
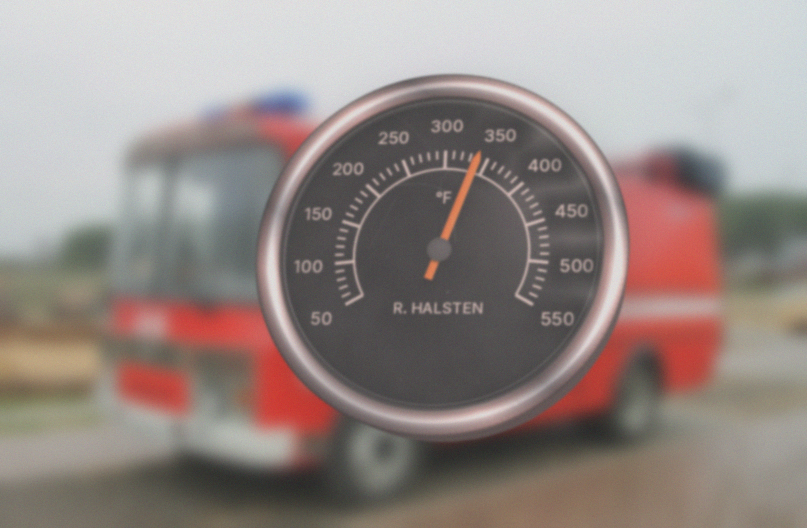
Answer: 340 °F
